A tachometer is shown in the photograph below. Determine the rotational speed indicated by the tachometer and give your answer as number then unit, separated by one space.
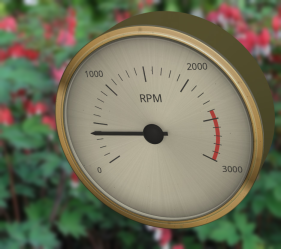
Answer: 400 rpm
